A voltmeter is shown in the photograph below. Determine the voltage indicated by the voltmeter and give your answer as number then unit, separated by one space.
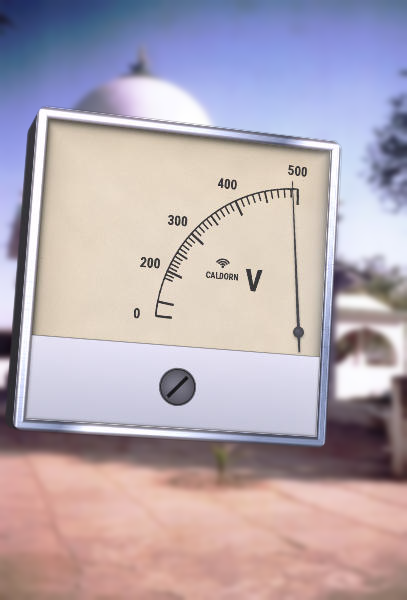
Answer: 490 V
